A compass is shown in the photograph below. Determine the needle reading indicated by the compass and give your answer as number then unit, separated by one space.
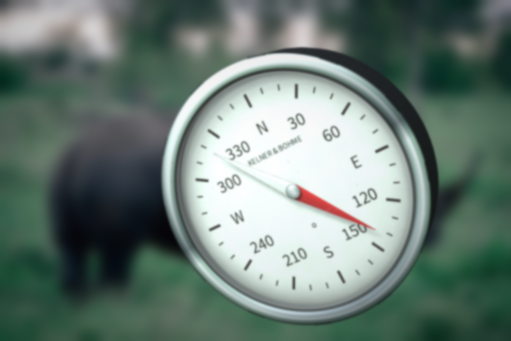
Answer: 140 °
